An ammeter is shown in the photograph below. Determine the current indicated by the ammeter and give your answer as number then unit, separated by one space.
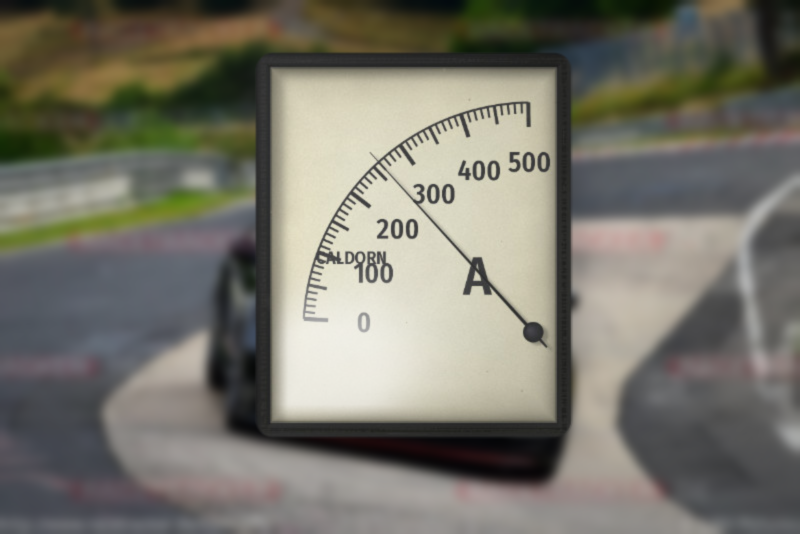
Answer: 260 A
